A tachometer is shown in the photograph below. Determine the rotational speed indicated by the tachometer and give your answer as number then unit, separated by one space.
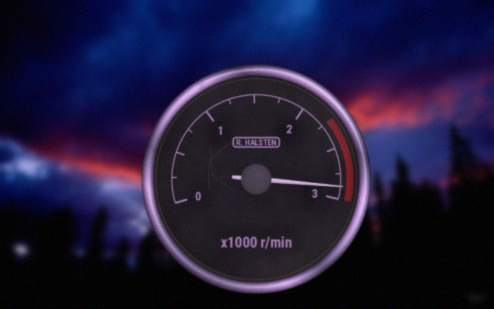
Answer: 2875 rpm
